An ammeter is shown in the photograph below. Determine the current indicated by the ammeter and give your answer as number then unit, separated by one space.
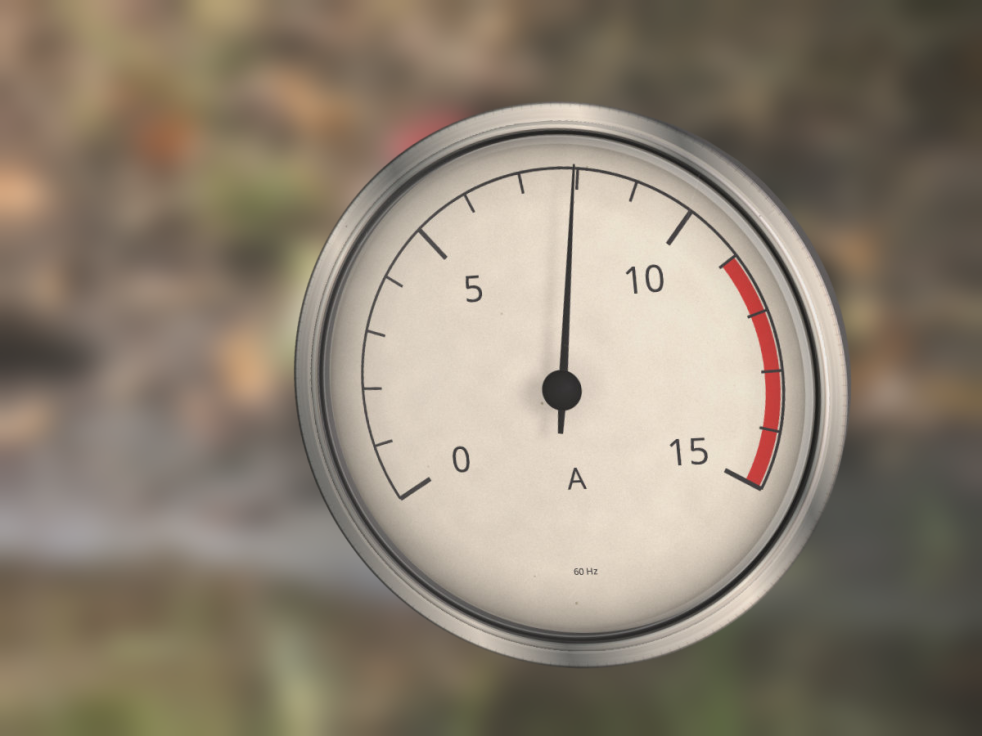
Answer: 8 A
